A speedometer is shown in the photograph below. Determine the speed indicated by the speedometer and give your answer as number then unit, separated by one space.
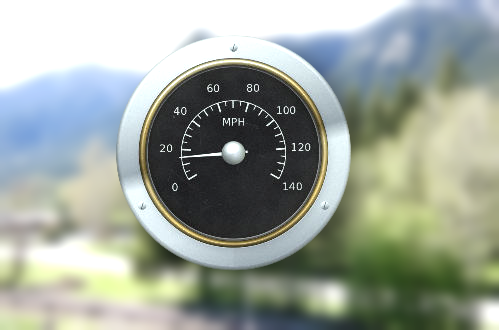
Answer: 15 mph
